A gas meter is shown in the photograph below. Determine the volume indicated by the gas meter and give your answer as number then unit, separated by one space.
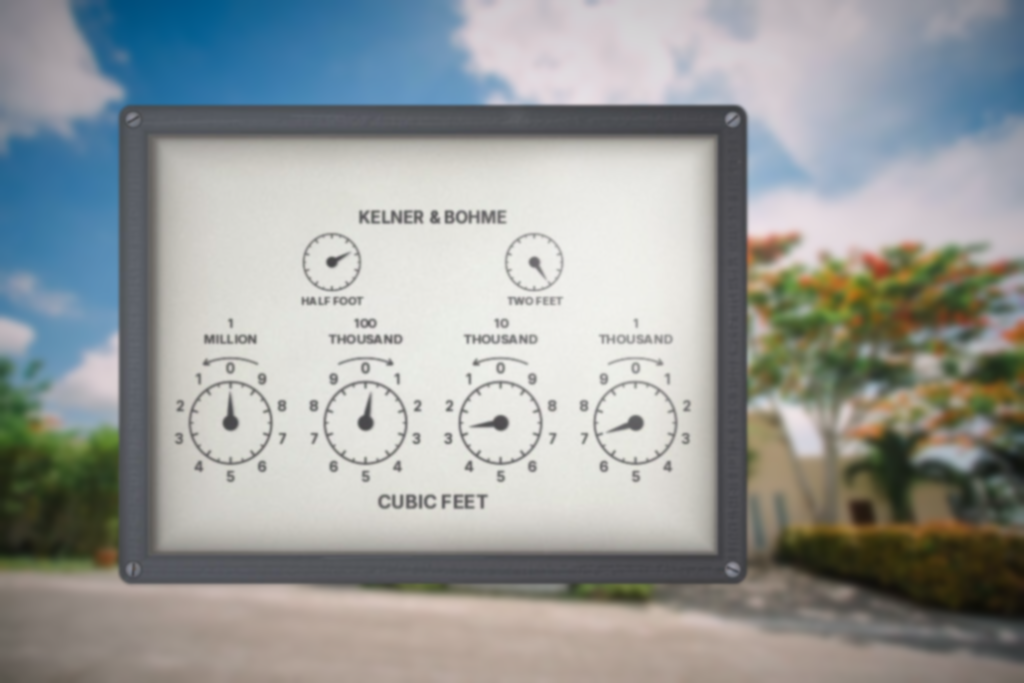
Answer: 2700 ft³
